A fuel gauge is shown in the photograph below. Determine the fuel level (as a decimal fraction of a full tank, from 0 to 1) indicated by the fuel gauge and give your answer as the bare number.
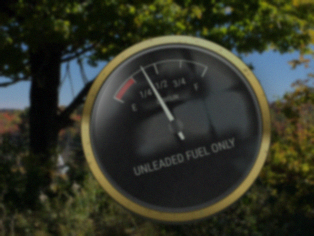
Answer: 0.375
